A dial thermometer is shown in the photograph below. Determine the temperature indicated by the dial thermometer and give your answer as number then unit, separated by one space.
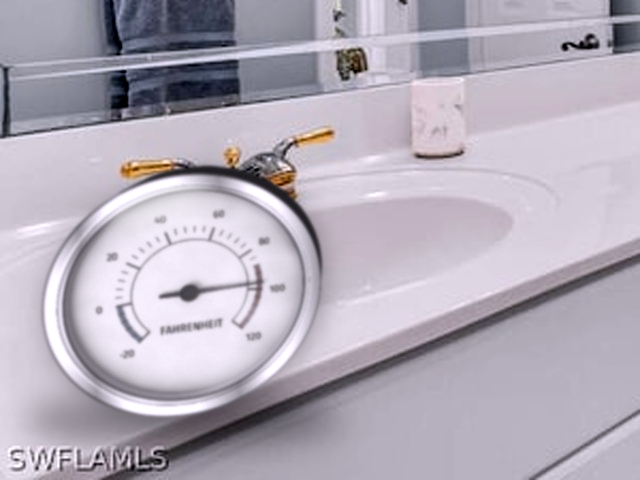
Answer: 96 °F
